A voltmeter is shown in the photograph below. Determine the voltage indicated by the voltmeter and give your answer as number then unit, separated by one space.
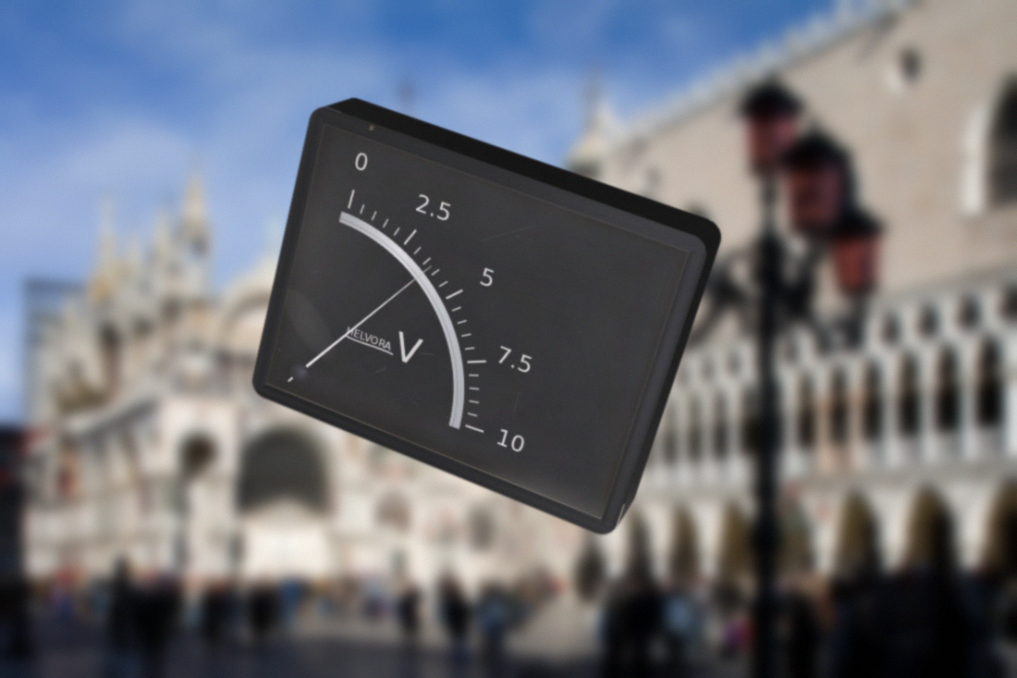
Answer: 3.75 V
